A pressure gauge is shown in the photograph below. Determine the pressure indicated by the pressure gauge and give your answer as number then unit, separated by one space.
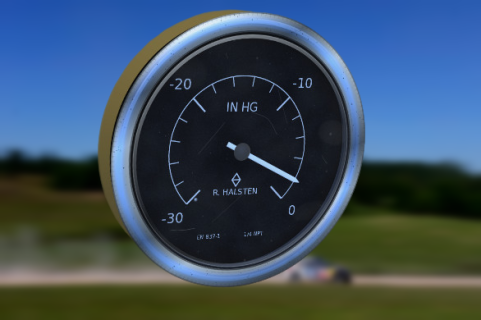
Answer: -2 inHg
